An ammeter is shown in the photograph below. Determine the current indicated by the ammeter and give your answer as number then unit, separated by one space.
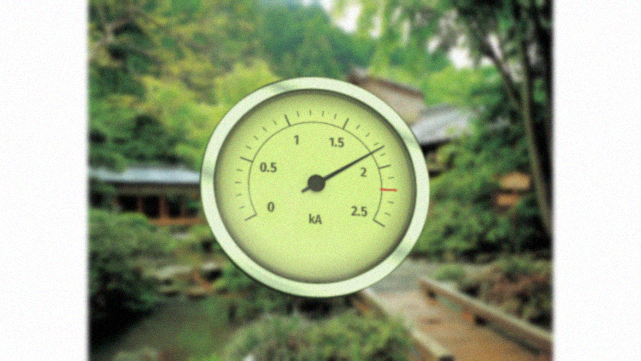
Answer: 1.85 kA
